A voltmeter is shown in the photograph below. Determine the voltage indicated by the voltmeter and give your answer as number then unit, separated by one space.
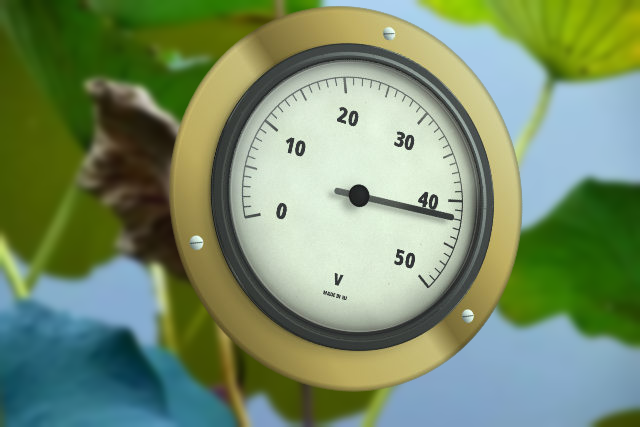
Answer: 42 V
